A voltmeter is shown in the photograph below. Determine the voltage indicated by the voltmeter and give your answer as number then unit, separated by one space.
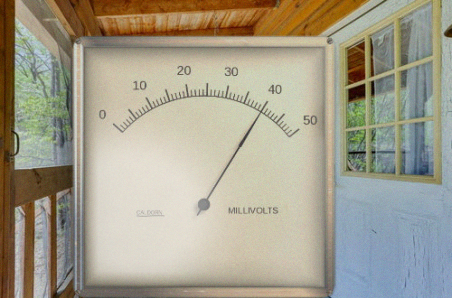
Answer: 40 mV
